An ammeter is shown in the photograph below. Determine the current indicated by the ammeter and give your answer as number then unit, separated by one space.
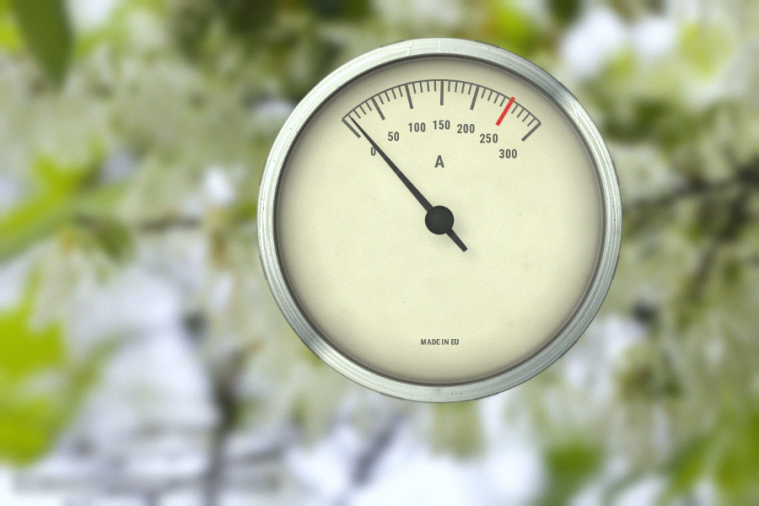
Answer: 10 A
